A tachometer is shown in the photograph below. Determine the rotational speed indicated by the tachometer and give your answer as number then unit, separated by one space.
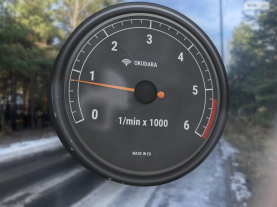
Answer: 800 rpm
